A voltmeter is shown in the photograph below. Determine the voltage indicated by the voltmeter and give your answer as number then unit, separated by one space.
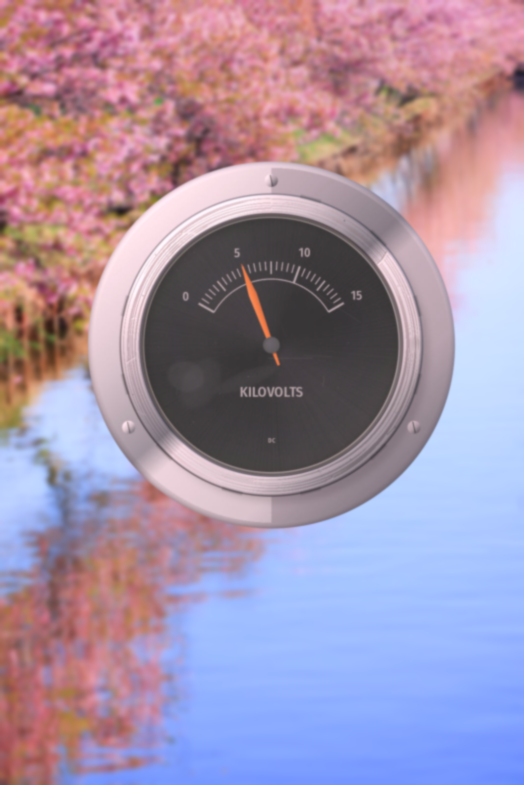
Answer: 5 kV
